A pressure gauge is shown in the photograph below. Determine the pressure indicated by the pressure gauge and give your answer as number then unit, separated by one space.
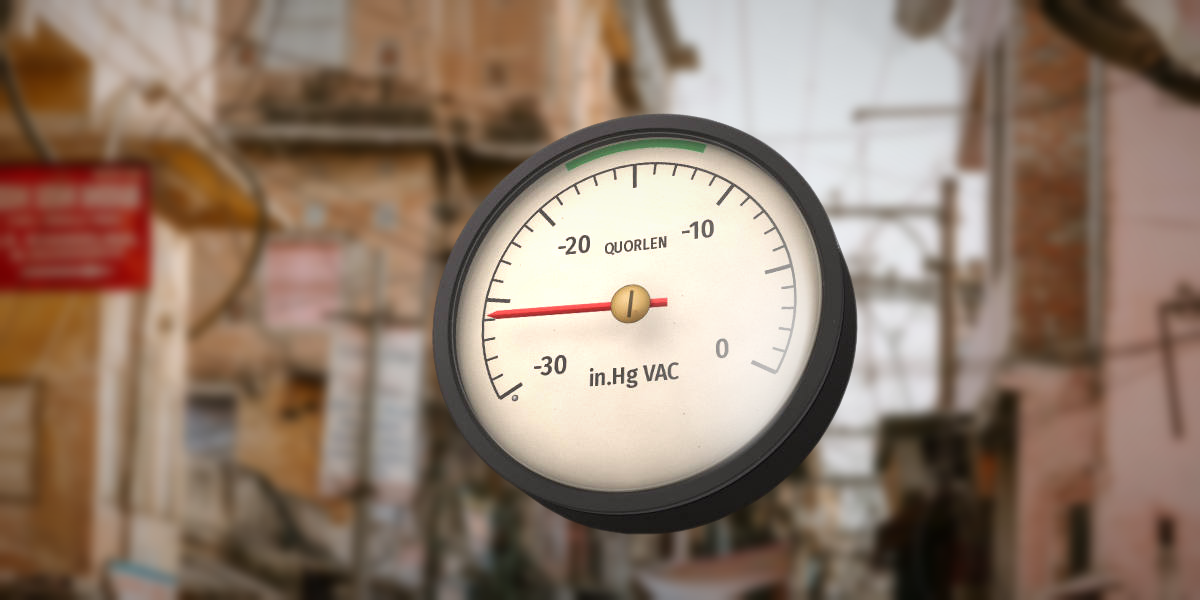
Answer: -26 inHg
